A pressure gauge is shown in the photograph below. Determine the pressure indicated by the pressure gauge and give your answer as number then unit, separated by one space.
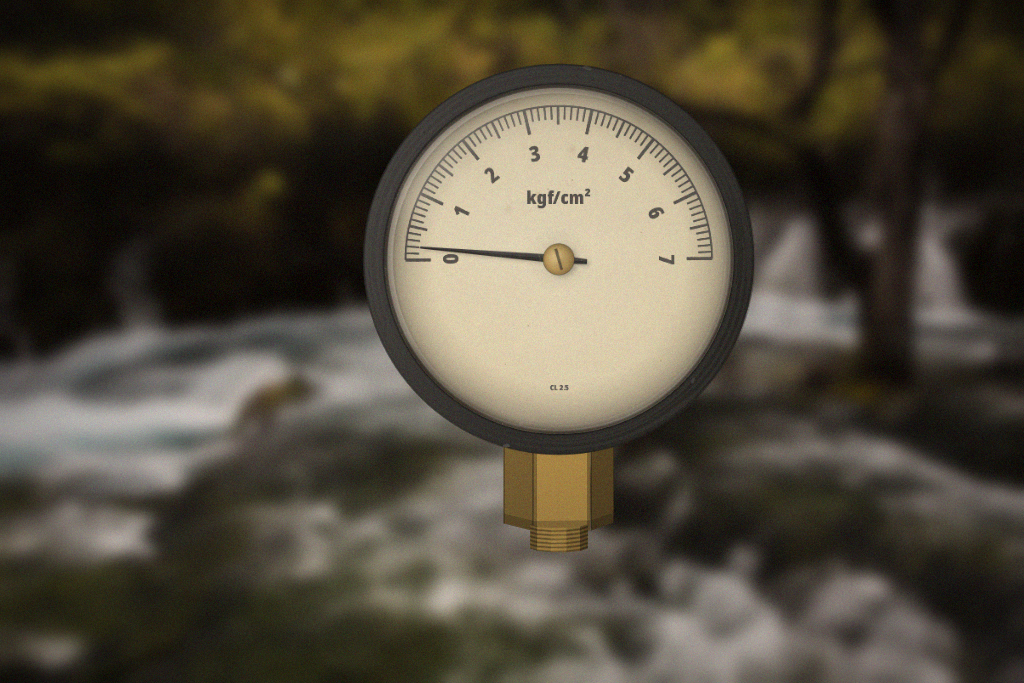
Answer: 0.2 kg/cm²
